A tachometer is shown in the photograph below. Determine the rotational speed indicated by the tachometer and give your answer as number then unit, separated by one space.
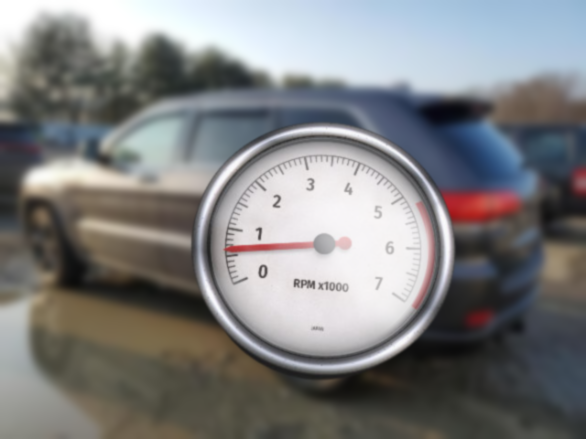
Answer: 600 rpm
